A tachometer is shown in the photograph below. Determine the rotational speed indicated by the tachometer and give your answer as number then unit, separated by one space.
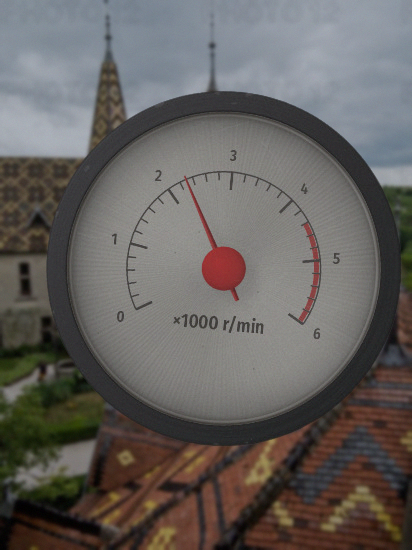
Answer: 2300 rpm
